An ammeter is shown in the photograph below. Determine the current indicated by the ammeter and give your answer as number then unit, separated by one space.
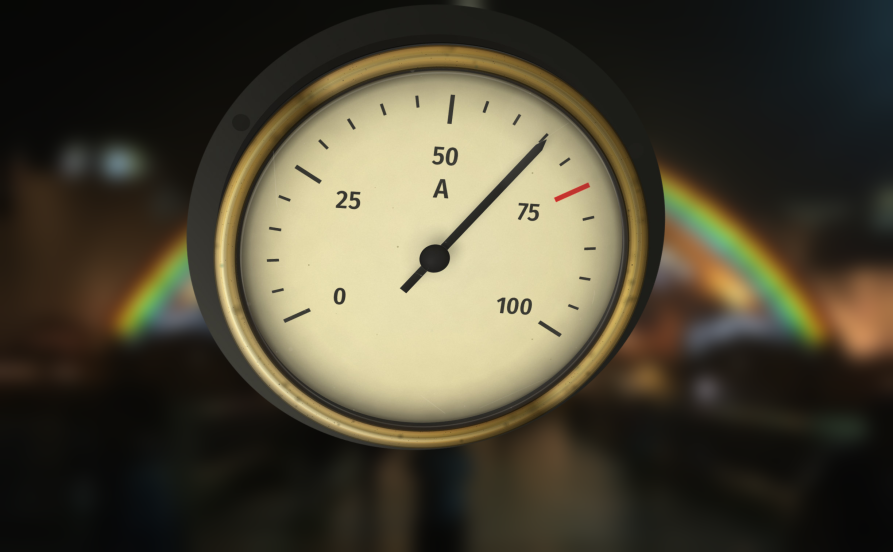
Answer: 65 A
